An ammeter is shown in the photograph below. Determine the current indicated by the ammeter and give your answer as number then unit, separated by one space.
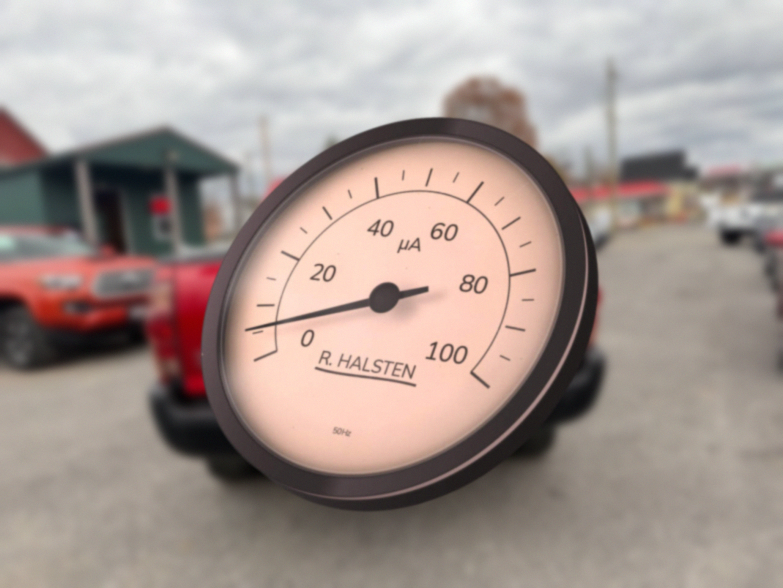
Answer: 5 µA
